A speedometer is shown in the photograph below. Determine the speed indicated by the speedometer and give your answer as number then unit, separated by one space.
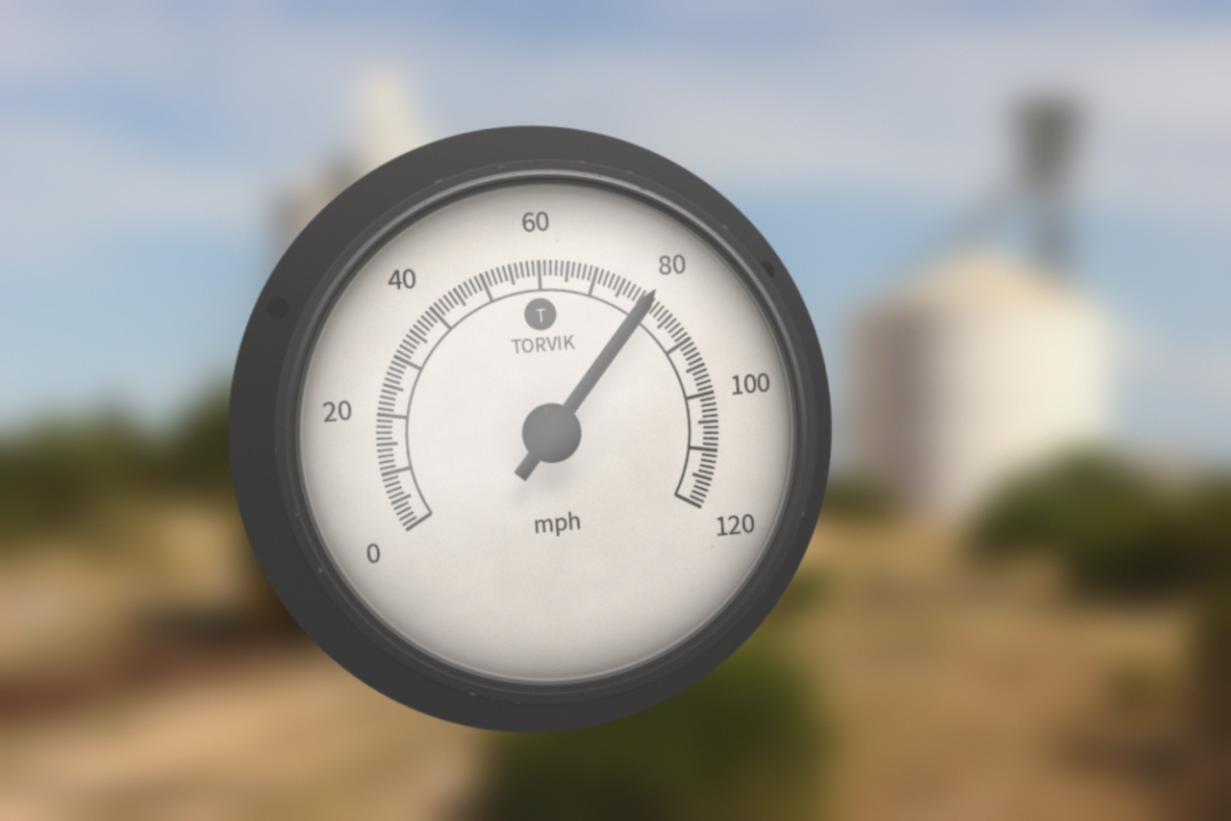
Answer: 80 mph
